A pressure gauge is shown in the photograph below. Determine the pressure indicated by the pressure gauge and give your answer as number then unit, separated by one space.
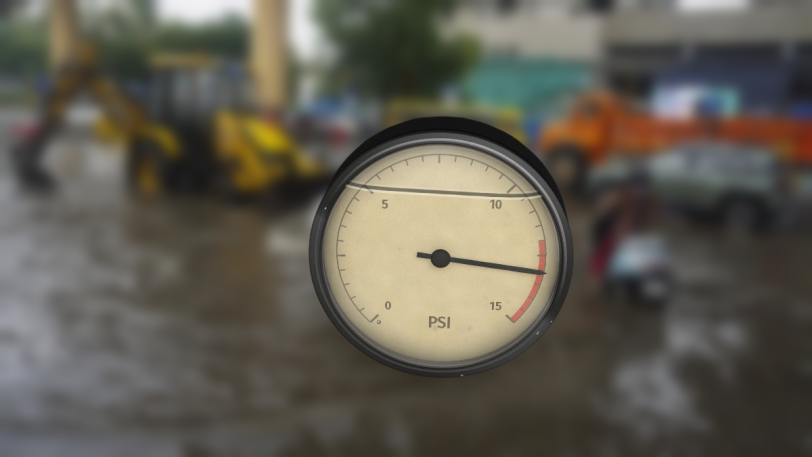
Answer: 13 psi
